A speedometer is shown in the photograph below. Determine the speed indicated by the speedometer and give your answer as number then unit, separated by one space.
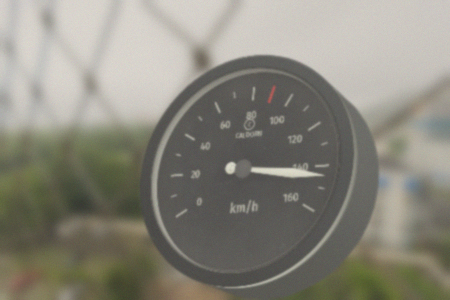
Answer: 145 km/h
